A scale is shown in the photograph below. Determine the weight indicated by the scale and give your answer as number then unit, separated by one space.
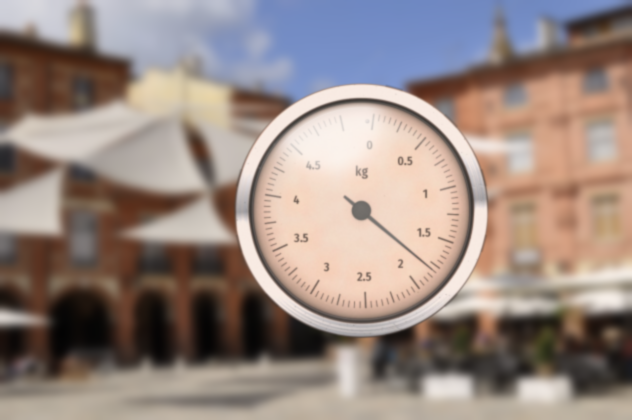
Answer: 1.8 kg
